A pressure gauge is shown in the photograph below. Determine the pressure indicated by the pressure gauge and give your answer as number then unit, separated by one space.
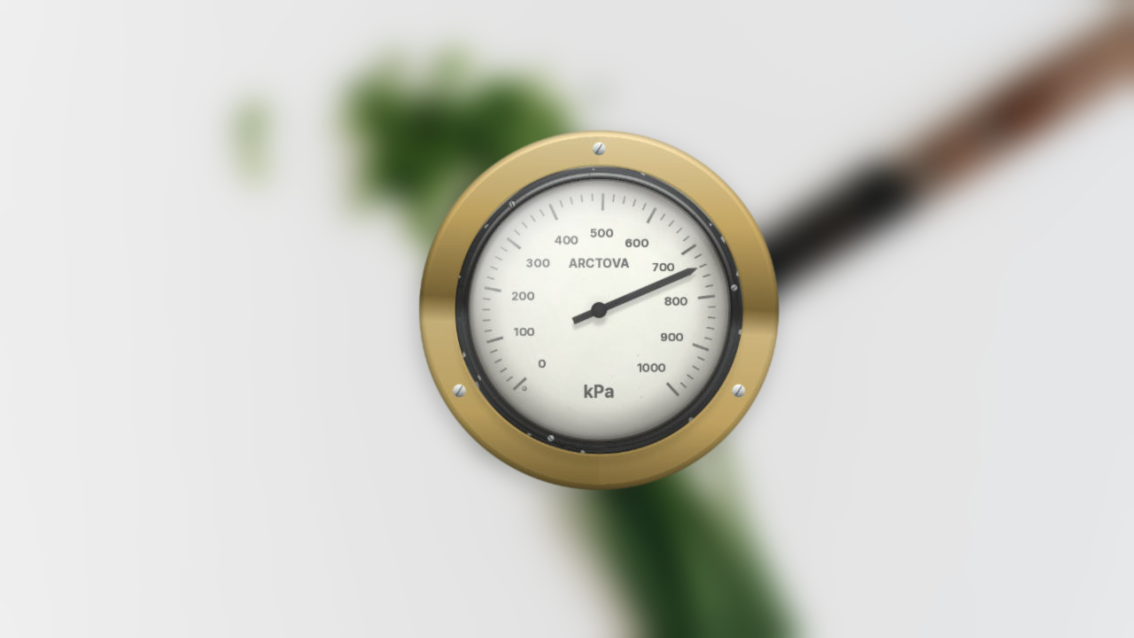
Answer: 740 kPa
